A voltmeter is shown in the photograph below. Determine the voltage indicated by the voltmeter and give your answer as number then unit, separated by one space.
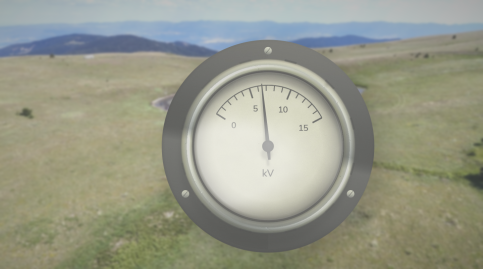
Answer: 6.5 kV
